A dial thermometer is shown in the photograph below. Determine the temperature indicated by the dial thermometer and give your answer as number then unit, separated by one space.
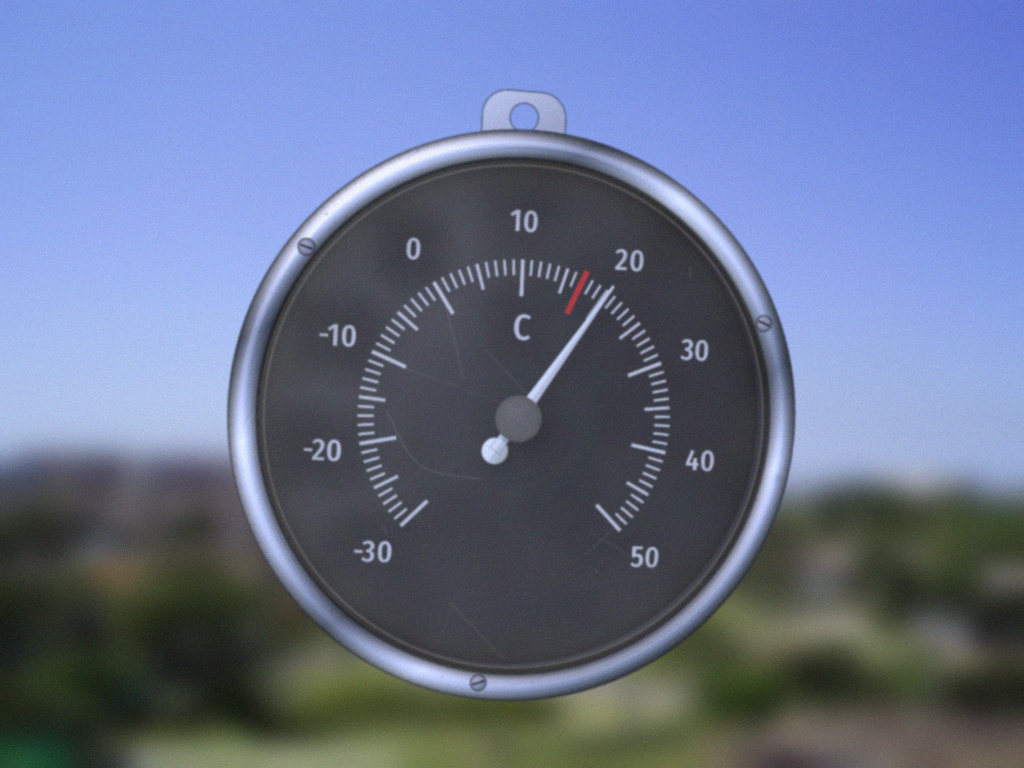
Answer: 20 °C
